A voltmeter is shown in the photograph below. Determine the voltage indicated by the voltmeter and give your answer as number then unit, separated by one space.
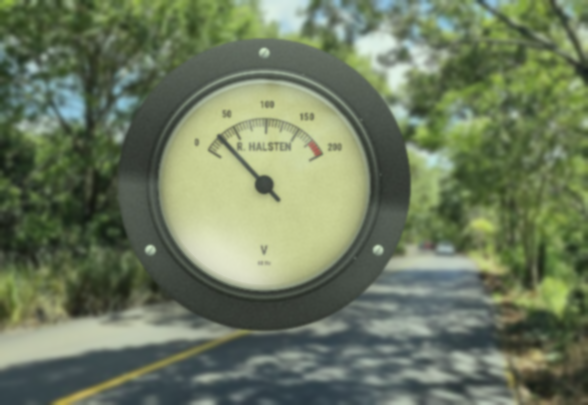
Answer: 25 V
